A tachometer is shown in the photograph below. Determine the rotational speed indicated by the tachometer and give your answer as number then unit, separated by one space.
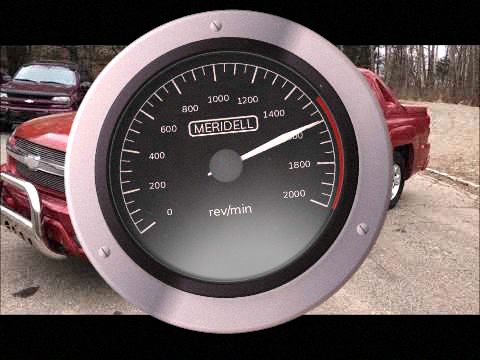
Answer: 1600 rpm
